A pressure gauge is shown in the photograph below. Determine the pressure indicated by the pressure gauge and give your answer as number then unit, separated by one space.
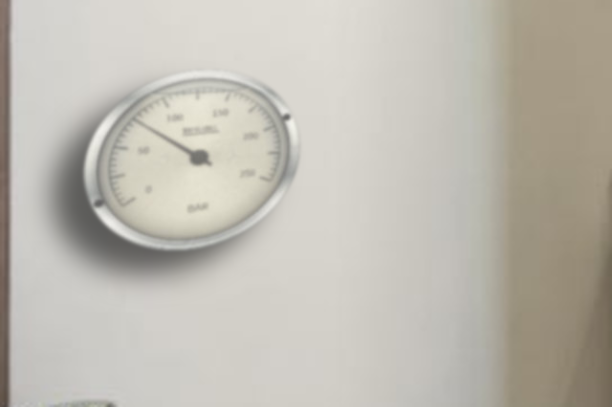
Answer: 75 bar
